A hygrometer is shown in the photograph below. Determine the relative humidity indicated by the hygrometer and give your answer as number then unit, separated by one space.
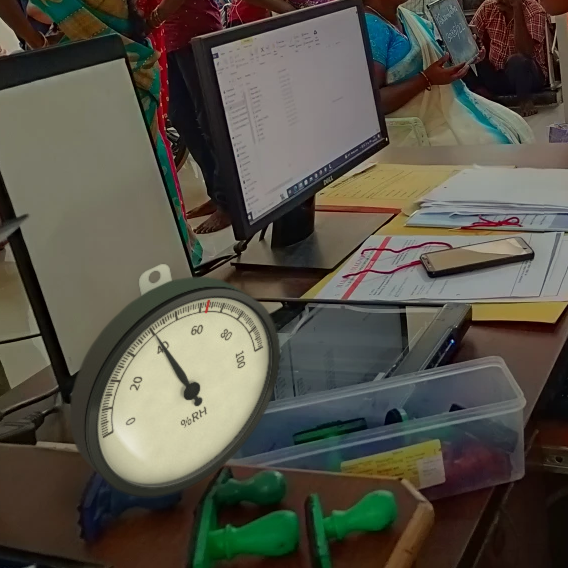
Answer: 40 %
